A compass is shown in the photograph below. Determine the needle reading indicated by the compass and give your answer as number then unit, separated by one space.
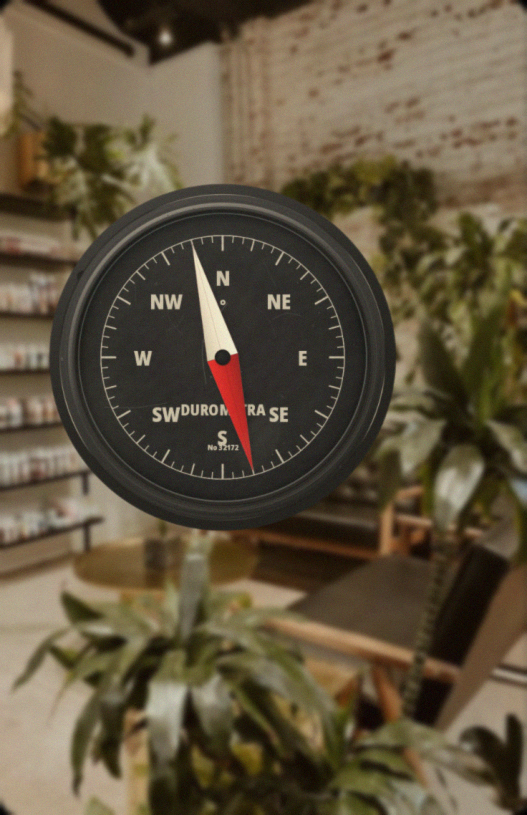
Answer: 165 °
